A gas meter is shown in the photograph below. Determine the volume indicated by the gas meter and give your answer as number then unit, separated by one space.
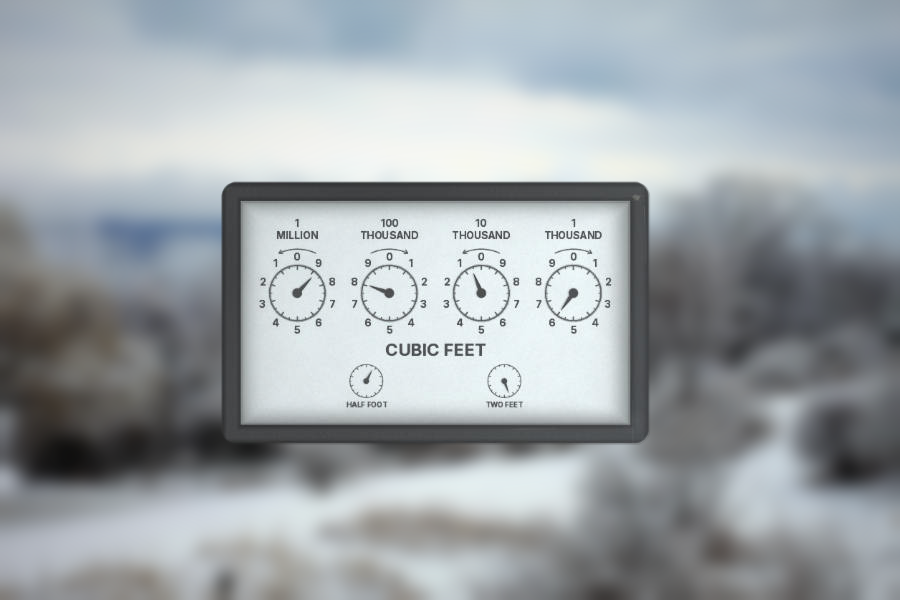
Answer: 880600 ft³
